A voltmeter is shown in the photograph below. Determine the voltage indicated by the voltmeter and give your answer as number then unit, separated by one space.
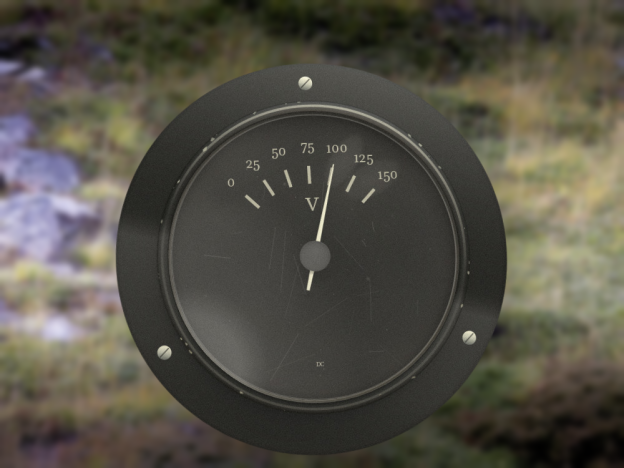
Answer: 100 V
